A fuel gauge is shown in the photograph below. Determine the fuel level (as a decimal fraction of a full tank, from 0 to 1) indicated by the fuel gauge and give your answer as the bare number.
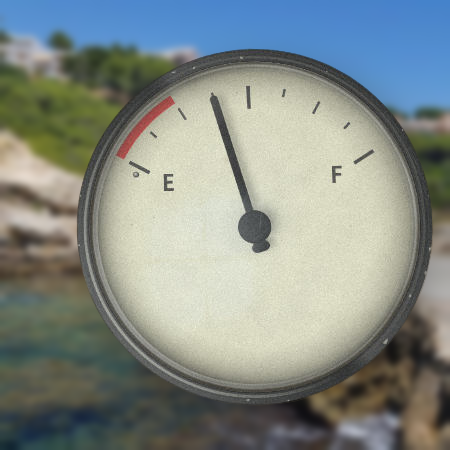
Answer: 0.375
